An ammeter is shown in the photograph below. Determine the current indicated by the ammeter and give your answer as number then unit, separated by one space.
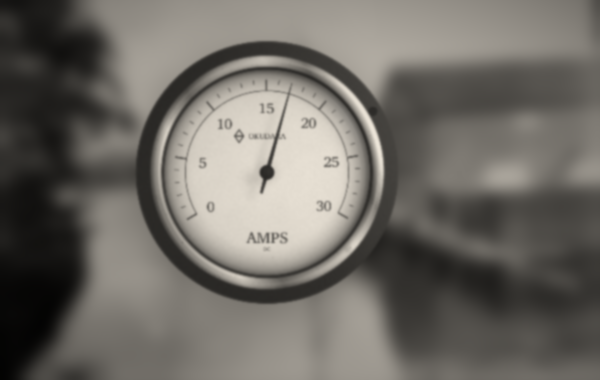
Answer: 17 A
